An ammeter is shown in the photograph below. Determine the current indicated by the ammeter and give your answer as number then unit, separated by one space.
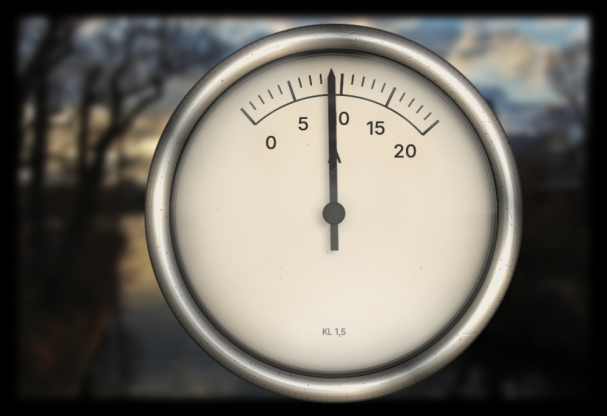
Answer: 9 A
